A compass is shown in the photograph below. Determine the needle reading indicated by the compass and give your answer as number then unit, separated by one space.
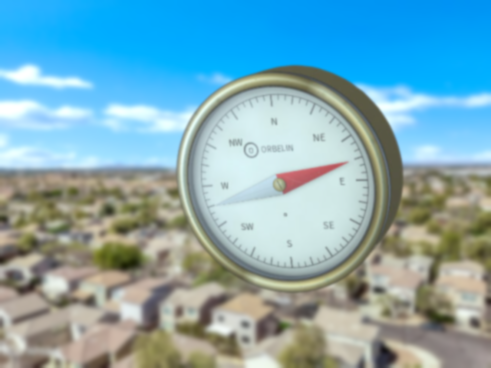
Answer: 75 °
